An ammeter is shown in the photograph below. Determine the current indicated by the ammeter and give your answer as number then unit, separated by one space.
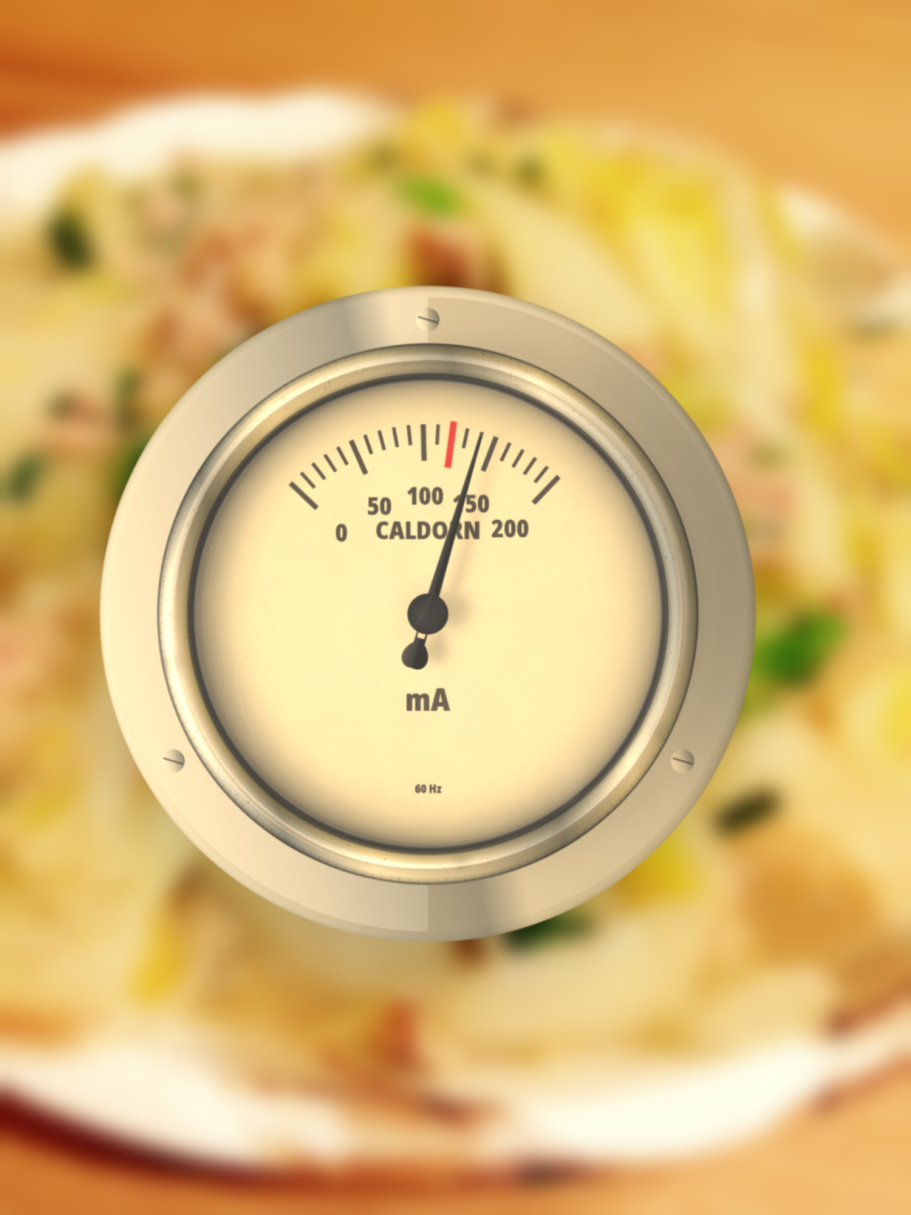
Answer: 140 mA
